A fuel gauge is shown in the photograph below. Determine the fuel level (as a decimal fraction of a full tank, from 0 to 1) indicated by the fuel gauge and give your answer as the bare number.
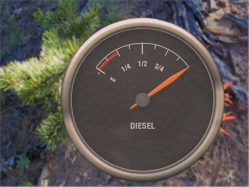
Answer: 1
